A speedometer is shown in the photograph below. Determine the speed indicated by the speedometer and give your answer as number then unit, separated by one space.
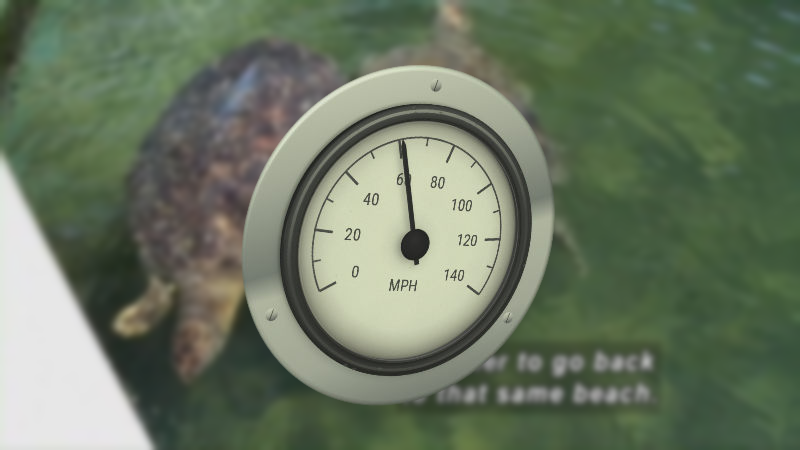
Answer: 60 mph
